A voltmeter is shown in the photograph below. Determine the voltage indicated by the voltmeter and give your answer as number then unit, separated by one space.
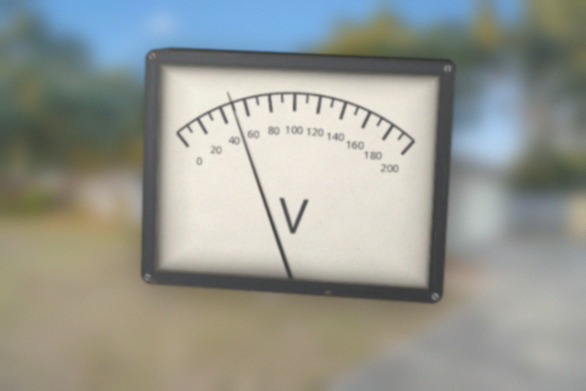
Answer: 50 V
